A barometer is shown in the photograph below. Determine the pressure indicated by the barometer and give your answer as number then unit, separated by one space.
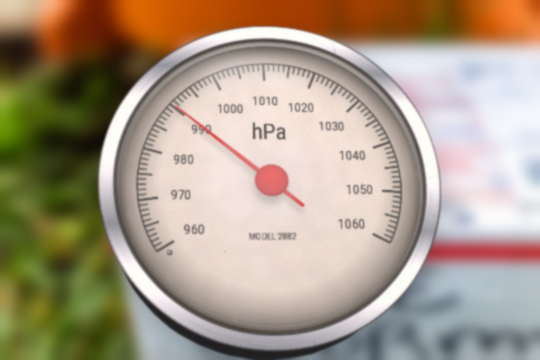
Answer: 990 hPa
